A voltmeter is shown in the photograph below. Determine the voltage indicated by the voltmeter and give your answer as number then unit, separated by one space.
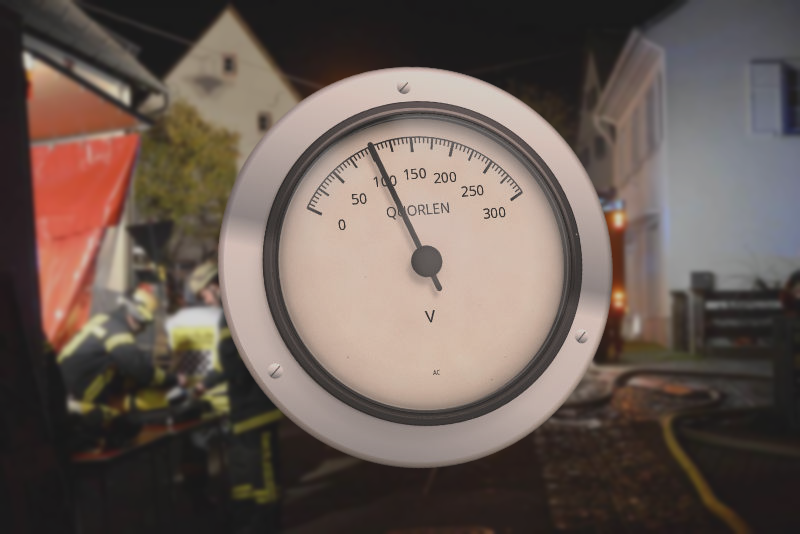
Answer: 100 V
